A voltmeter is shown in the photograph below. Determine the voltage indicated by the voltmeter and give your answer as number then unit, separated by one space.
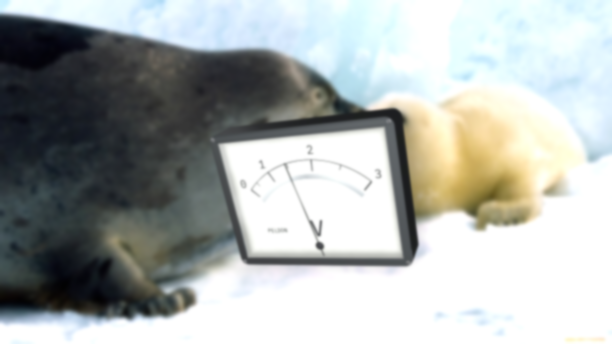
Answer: 1.5 V
